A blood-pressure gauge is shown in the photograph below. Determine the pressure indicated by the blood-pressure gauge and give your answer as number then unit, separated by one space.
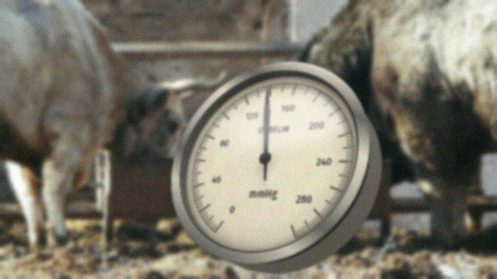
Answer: 140 mmHg
